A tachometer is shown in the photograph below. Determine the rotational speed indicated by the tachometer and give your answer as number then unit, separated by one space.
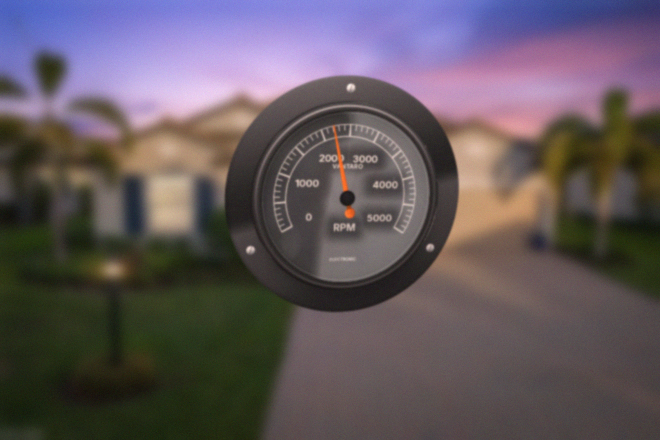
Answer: 2200 rpm
